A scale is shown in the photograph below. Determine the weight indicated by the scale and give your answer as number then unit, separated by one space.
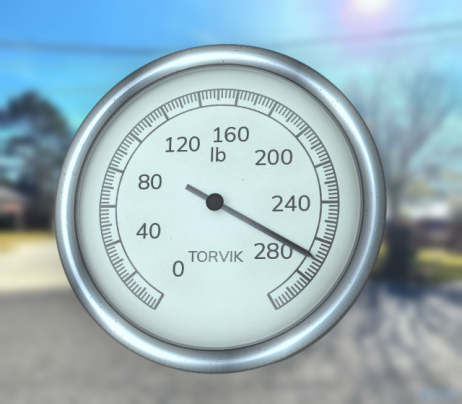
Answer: 270 lb
